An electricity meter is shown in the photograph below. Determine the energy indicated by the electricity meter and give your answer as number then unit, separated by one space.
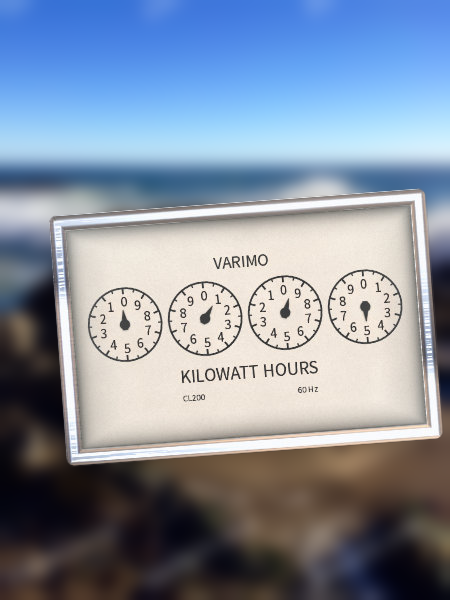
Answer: 95 kWh
